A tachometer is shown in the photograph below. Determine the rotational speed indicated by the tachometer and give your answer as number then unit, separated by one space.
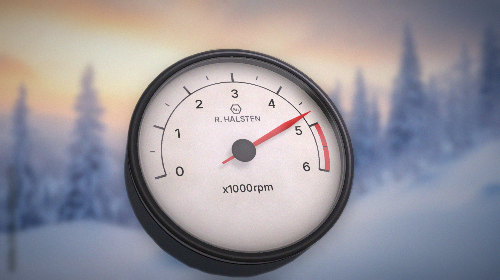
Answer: 4750 rpm
